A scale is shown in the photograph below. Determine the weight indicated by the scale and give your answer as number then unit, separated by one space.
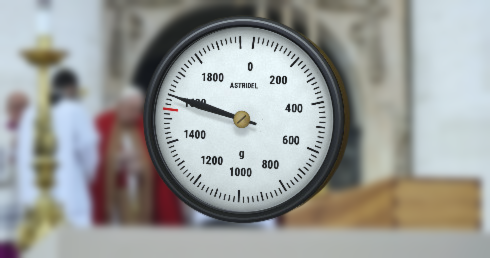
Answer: 1600 g
